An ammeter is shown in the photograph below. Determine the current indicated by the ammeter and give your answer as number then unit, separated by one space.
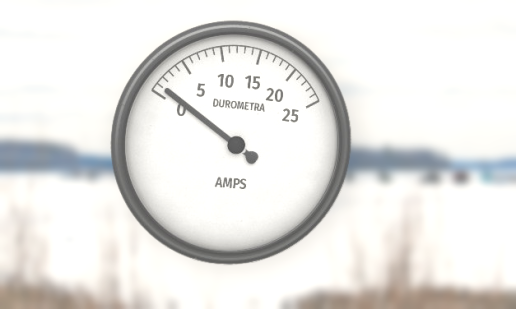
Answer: 1 A
